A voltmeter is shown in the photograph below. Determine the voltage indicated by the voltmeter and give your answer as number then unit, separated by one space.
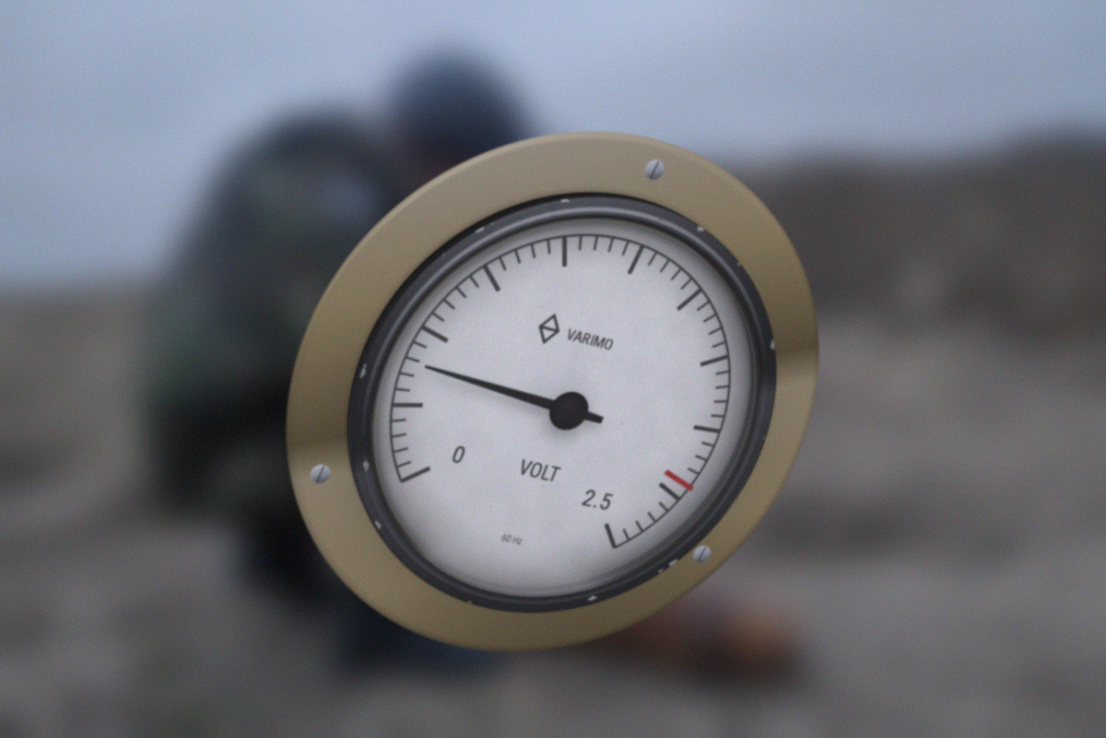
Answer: 0.4 V
